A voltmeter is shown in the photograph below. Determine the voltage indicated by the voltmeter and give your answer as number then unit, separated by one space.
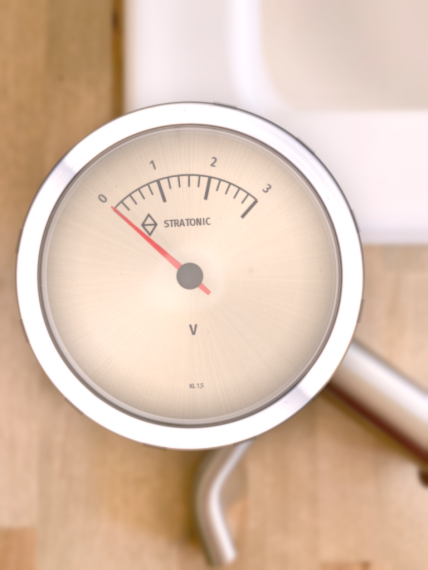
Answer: 0 V
